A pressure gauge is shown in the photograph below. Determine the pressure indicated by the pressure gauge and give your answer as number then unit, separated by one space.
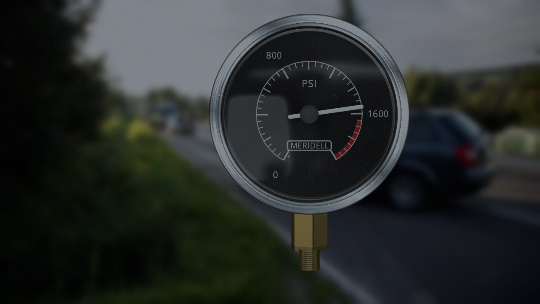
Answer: 1550 psi
